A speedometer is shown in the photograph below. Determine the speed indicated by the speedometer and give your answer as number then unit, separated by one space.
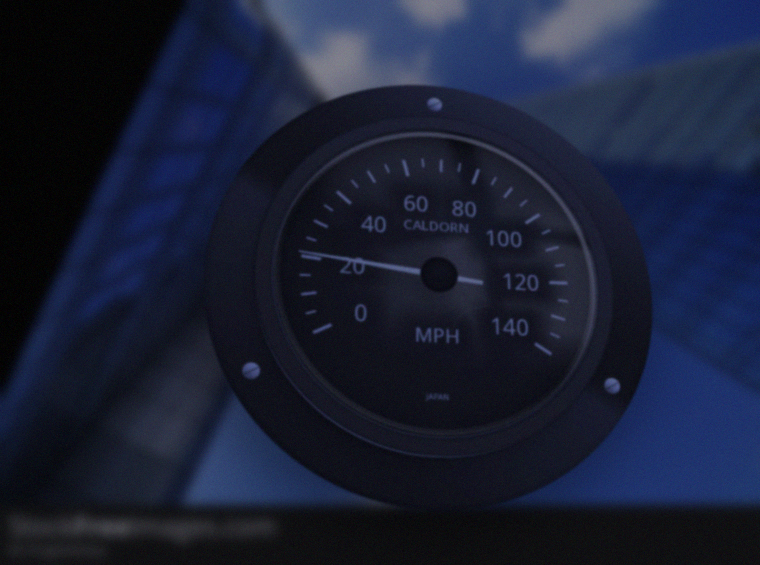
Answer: 20 mph
